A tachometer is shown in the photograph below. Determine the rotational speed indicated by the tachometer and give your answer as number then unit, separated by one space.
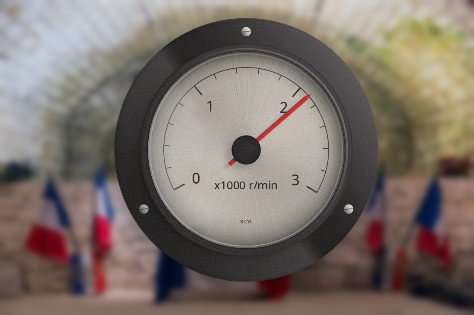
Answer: 2100 rpm
